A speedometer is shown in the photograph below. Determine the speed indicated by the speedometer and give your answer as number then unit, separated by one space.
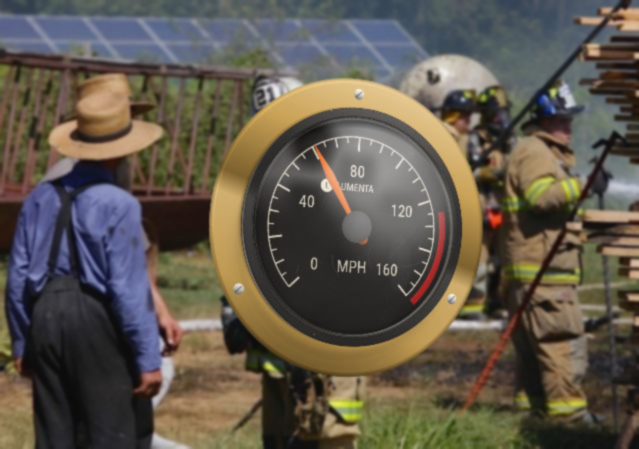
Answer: 60 mph
